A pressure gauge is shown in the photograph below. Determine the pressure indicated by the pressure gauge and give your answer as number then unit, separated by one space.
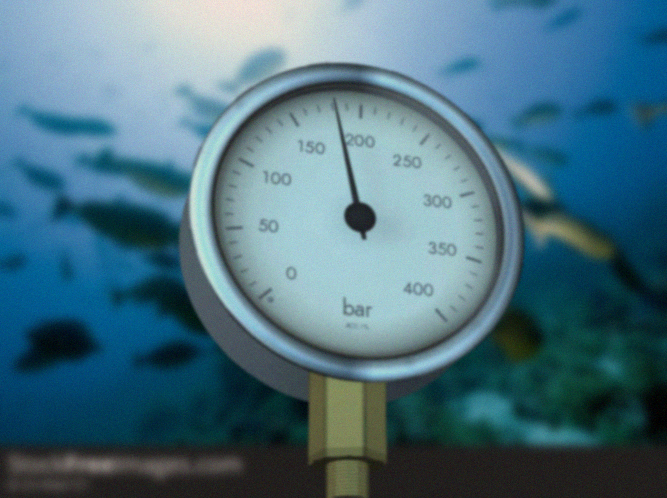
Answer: 180 bar
